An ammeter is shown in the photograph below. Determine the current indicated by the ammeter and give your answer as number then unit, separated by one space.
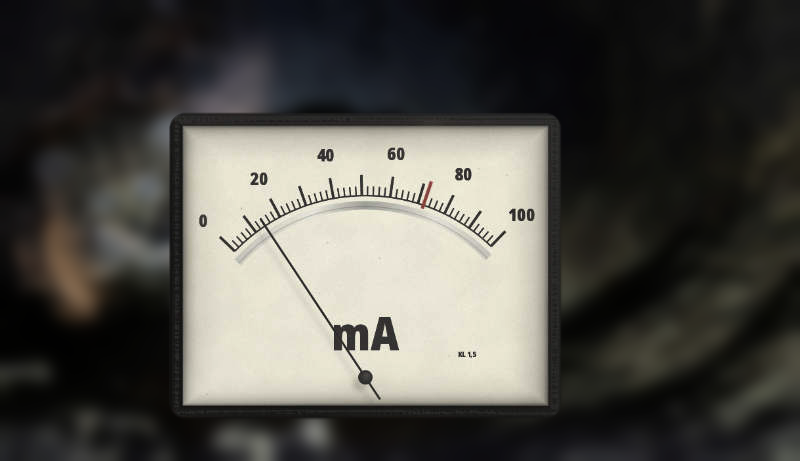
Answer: 14 mA
